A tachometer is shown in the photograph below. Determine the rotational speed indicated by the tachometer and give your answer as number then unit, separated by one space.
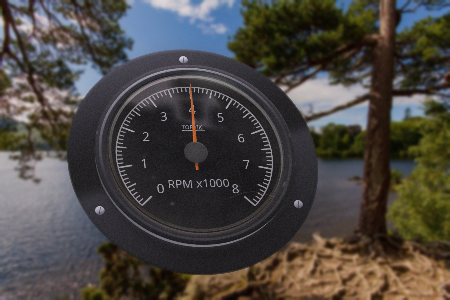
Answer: 4000 rpm
